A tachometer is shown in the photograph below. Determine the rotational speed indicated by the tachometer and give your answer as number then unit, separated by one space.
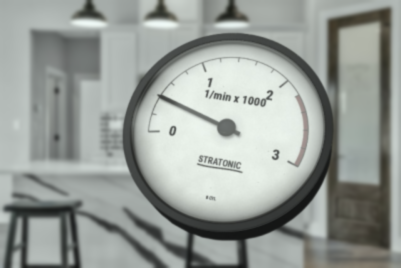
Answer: 400 rpm
